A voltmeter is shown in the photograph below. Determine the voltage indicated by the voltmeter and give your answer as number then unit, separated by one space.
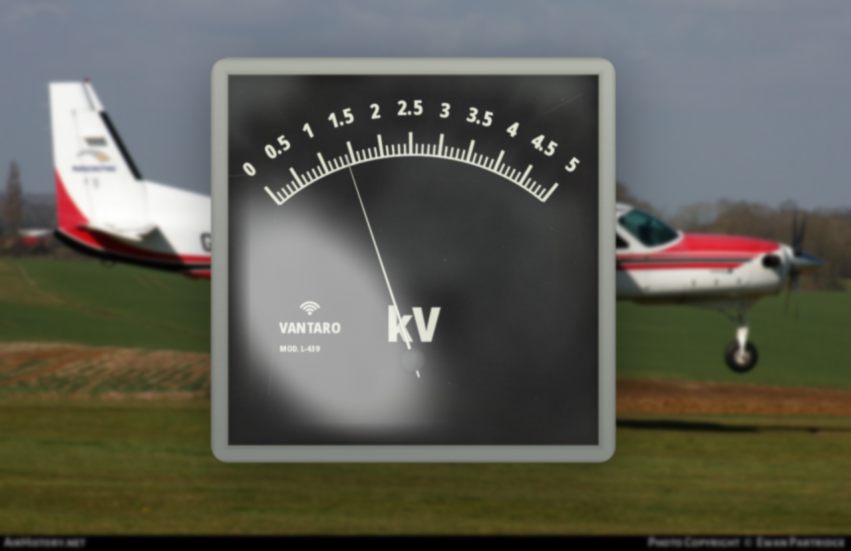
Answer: 1.4 kV
